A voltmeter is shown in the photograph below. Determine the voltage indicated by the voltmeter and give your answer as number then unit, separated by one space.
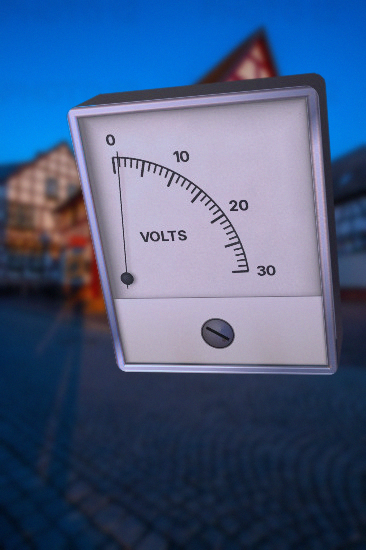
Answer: 1 V
